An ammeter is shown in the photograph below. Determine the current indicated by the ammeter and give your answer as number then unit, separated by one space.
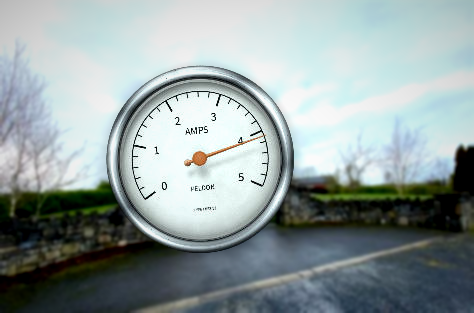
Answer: 4.1 A
